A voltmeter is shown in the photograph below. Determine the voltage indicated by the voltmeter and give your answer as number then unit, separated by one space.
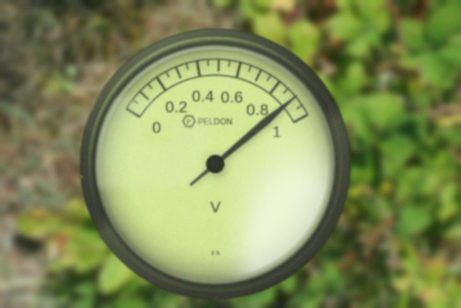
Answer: 0.9 V
